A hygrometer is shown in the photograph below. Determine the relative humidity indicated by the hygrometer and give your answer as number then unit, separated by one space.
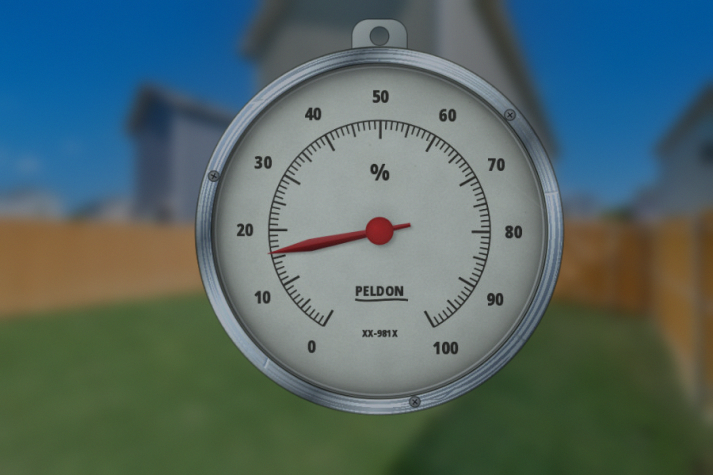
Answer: 16 %
